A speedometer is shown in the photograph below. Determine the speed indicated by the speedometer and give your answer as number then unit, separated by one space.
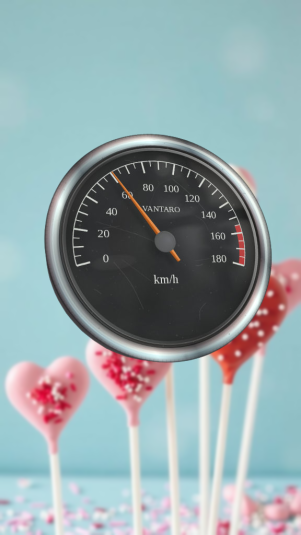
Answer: 60 km/h
